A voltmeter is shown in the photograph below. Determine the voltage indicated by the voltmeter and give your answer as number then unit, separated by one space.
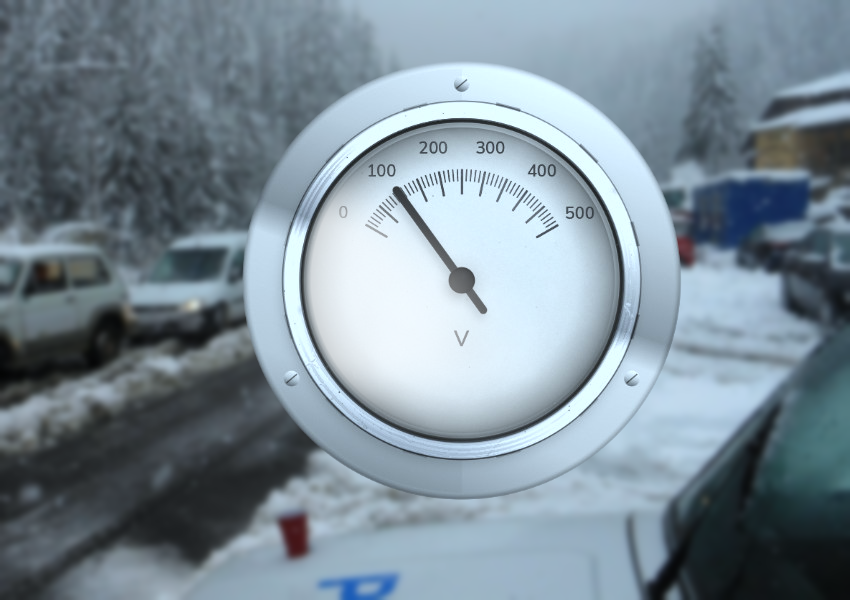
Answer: 100 V
